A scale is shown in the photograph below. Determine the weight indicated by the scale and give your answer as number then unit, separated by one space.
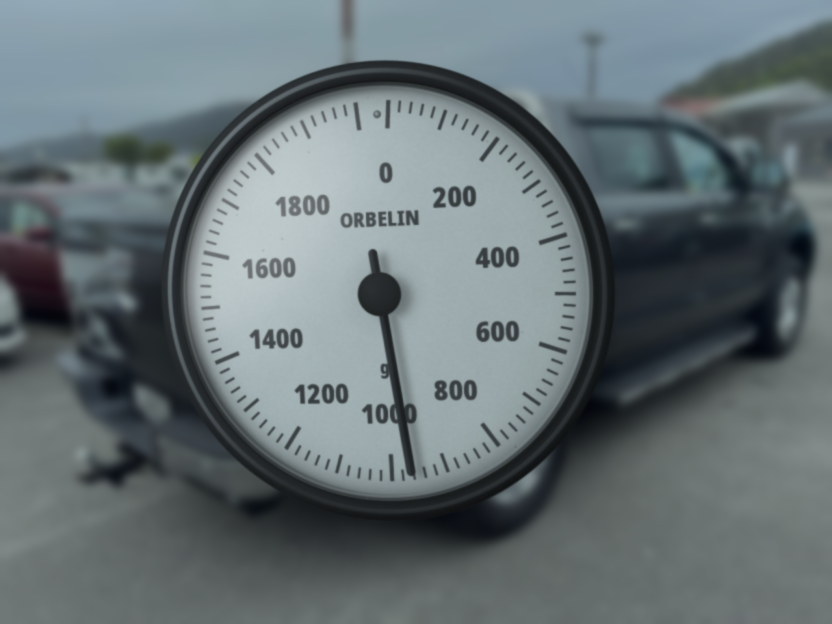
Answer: 960 g
